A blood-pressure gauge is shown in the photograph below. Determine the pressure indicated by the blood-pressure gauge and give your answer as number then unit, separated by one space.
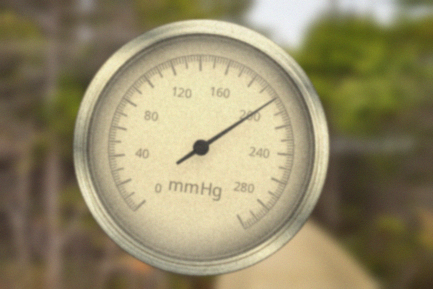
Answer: 200 mmHg
